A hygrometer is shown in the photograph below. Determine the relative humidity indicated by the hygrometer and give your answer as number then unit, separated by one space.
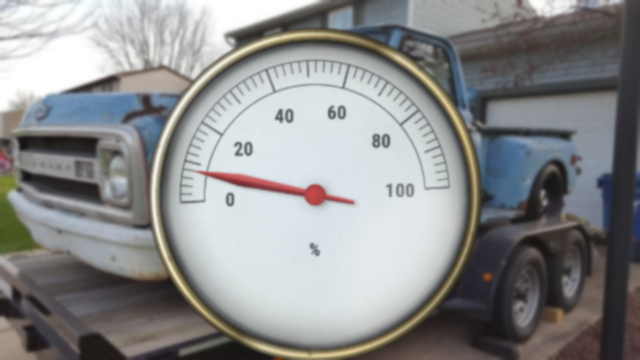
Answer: 8 %
